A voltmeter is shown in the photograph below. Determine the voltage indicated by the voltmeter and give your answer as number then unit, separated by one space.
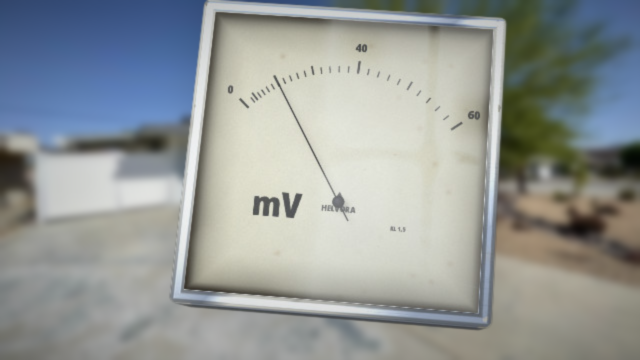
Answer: 20 mV
